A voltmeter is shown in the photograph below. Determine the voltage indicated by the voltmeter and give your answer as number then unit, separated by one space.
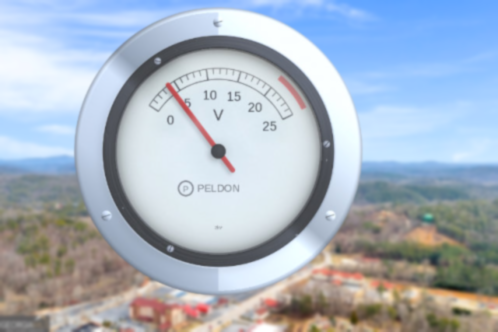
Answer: 4 V
